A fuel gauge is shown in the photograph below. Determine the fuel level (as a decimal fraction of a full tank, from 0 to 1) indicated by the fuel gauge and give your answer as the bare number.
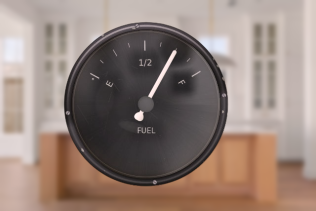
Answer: 0.75
